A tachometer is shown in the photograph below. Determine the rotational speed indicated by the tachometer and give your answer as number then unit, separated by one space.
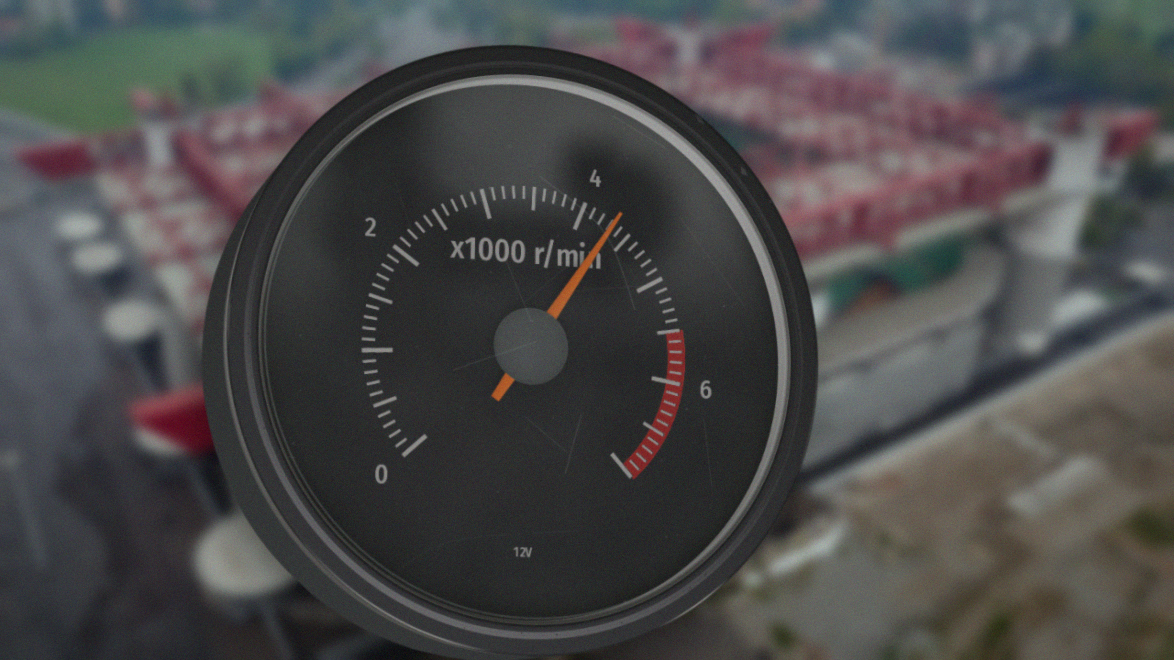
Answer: 4300 rpm
